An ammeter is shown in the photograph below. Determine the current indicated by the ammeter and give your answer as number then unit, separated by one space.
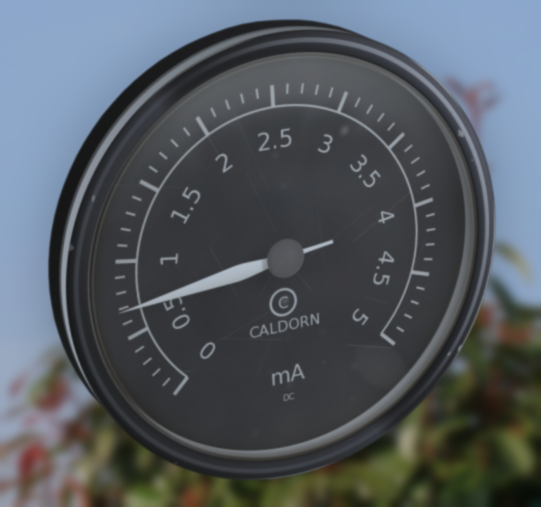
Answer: 0.7 mA
